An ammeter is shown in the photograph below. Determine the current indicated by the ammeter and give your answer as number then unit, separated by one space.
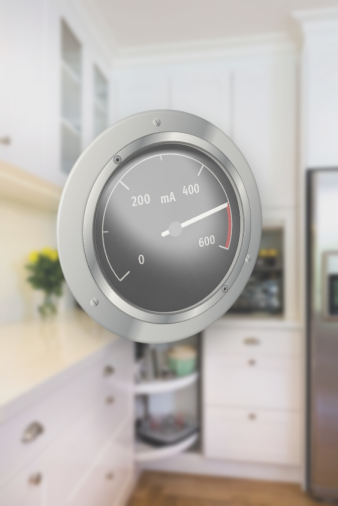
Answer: 500 mA
